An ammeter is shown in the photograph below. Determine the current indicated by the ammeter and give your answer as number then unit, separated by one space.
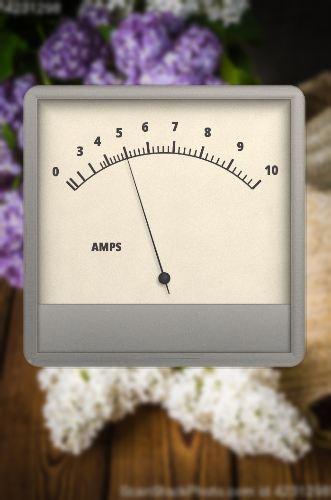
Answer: 5 A
